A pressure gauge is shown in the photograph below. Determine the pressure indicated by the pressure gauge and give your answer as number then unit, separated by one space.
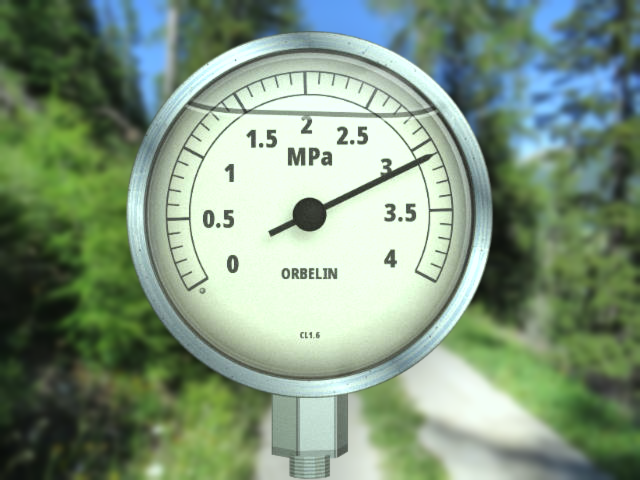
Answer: 3.1 MPa
